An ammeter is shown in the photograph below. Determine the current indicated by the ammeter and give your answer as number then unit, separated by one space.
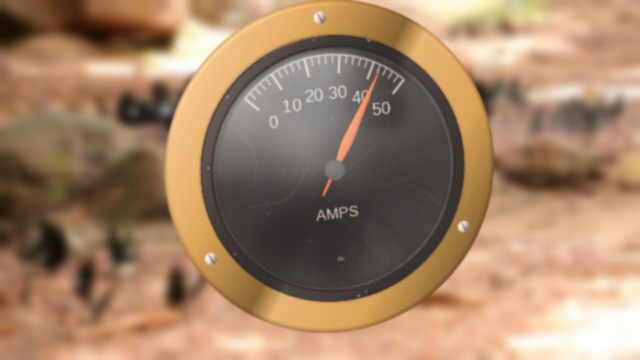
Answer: 42 A
